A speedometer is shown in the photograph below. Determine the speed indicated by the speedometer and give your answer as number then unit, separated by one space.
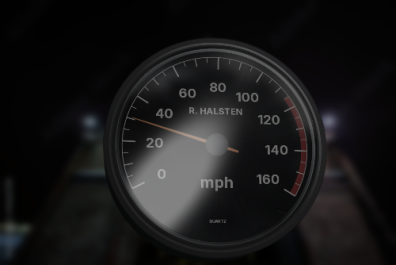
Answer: 30 mph
